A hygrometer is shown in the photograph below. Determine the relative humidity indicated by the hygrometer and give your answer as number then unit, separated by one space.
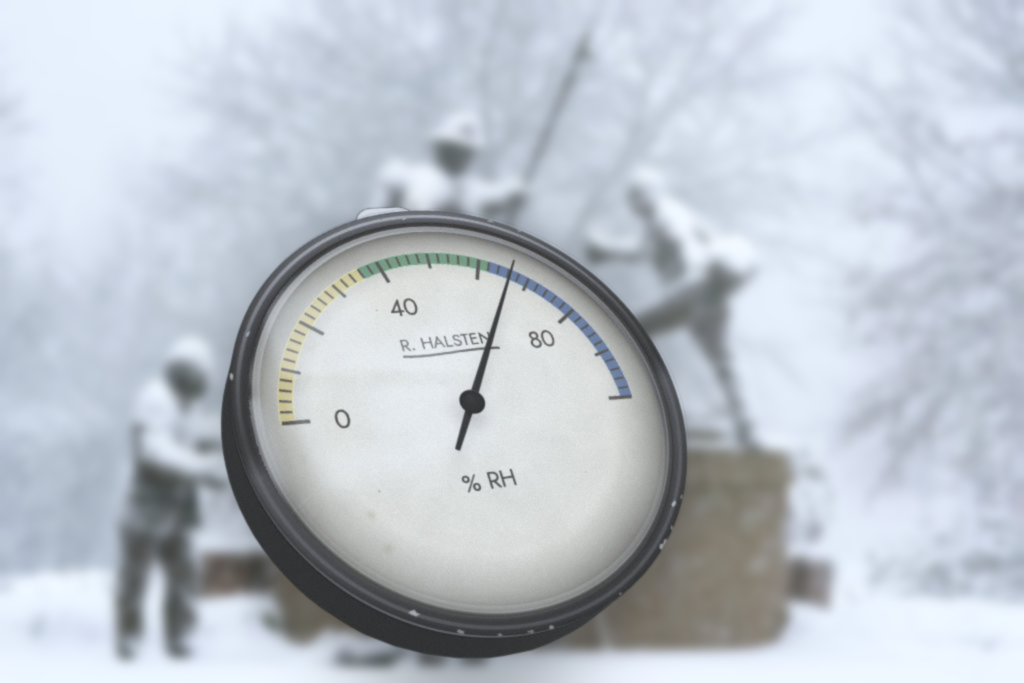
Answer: 66 %
